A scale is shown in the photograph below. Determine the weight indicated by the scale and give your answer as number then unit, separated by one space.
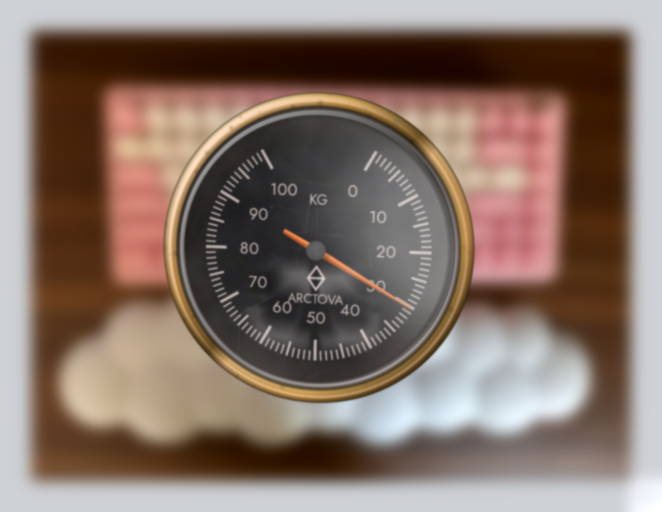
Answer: 30 kg
